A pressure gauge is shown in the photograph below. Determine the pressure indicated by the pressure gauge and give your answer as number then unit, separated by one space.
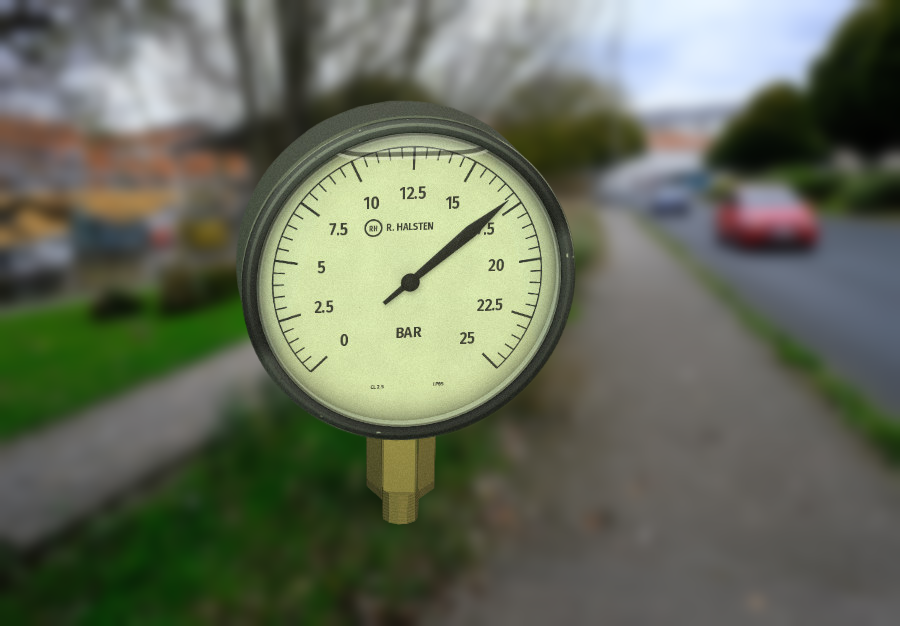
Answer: 17 bar
